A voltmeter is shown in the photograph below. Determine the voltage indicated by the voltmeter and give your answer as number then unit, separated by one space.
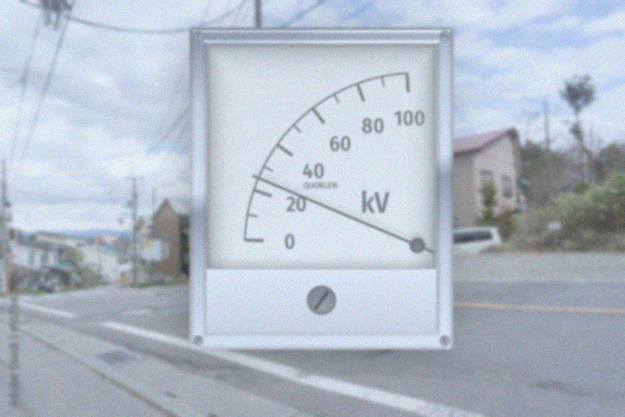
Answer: 25 kV
